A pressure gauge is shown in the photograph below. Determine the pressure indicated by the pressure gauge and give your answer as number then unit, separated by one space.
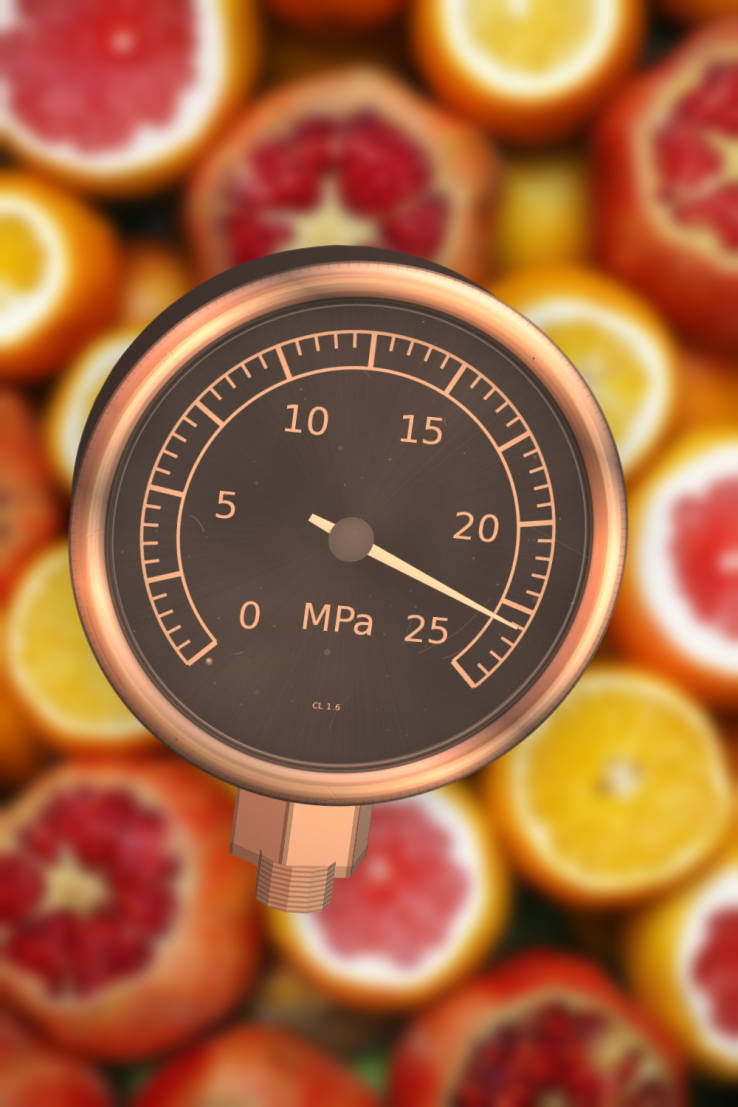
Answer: 23 MPa
